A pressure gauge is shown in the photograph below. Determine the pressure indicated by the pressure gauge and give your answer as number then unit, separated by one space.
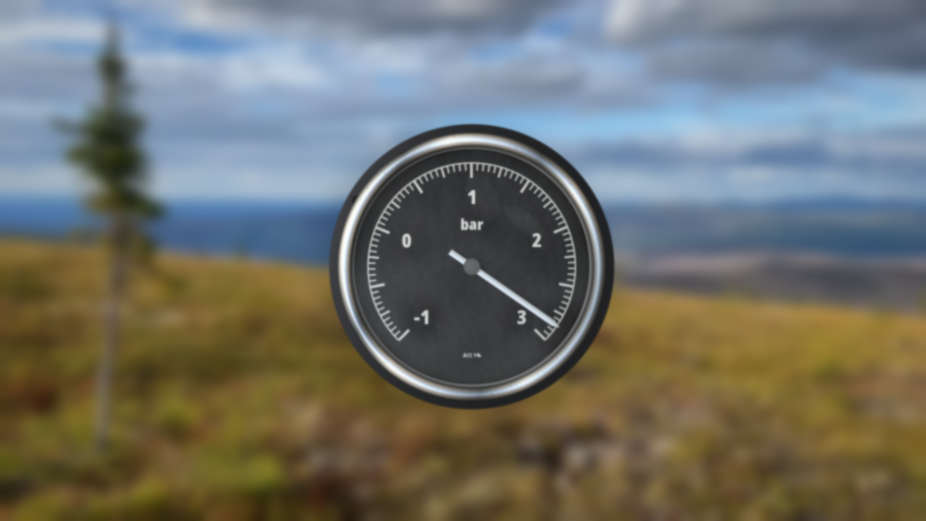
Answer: 2.85 bar
